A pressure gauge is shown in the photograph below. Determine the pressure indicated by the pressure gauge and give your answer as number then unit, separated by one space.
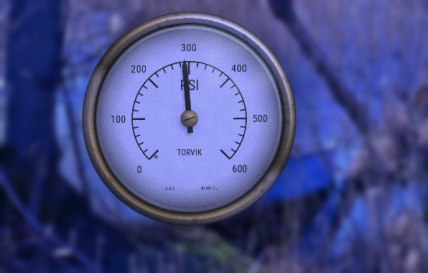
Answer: 290 psi
